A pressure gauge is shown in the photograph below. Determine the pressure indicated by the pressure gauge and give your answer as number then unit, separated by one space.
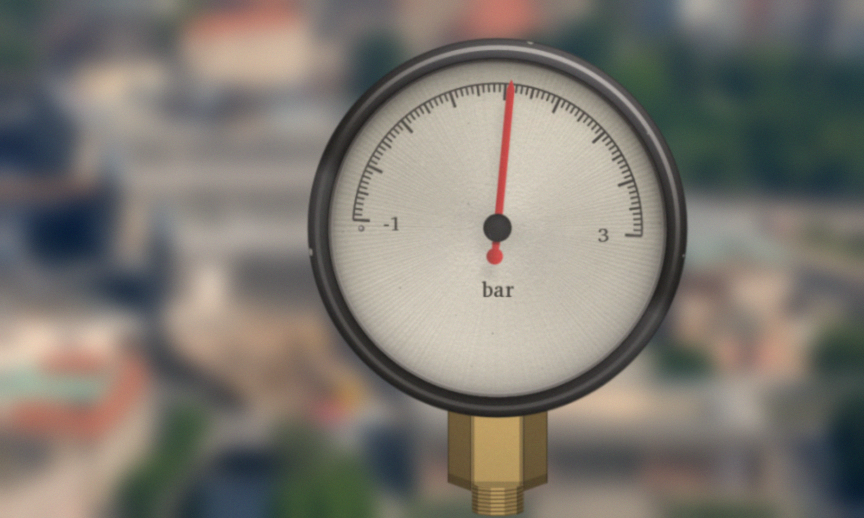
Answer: 1.05 bar
